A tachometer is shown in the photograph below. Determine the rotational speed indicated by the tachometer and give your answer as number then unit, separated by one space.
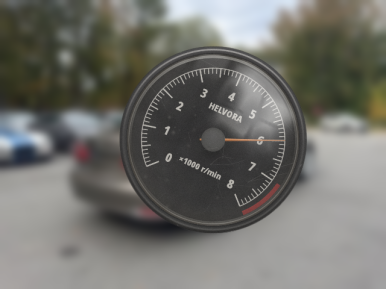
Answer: 6000 rpm
